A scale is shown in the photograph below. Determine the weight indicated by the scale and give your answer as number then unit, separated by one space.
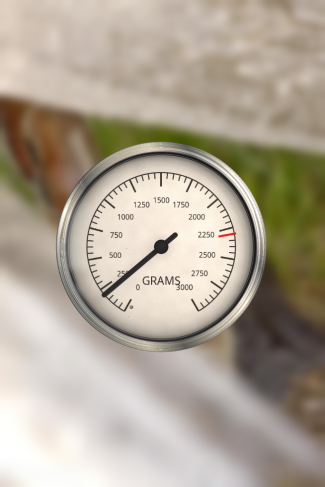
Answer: 200 g
